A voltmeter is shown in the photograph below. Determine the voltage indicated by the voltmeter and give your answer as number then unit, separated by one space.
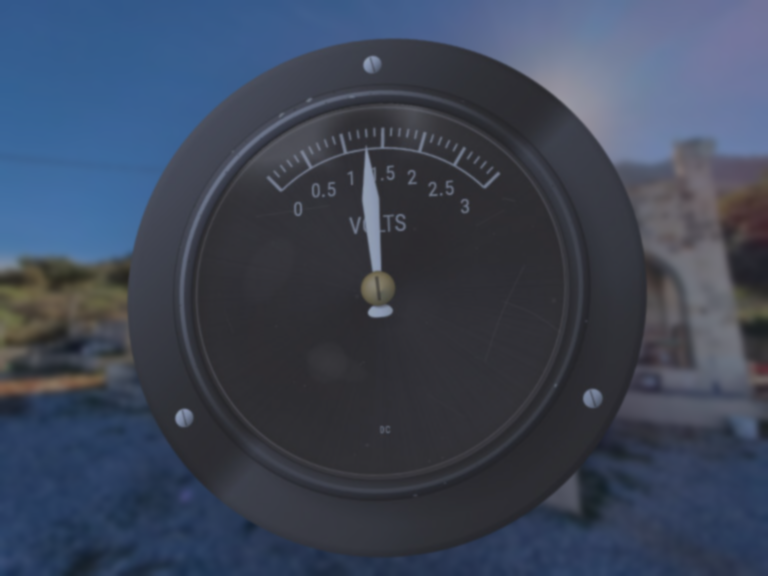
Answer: 1.3 V
